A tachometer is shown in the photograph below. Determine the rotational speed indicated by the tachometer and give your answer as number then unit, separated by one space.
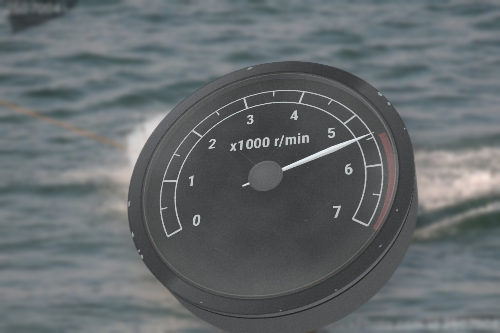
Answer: 5500 rpm
